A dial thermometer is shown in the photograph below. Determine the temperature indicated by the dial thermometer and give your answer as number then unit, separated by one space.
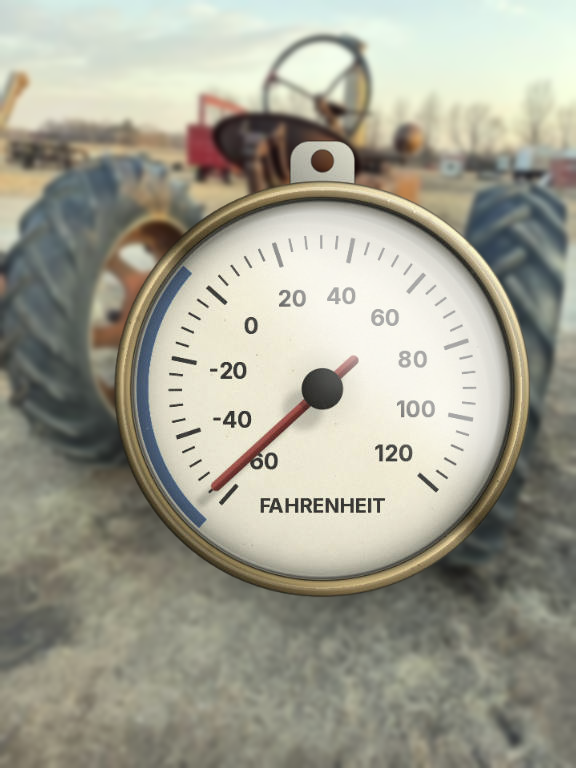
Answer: -56 °F
